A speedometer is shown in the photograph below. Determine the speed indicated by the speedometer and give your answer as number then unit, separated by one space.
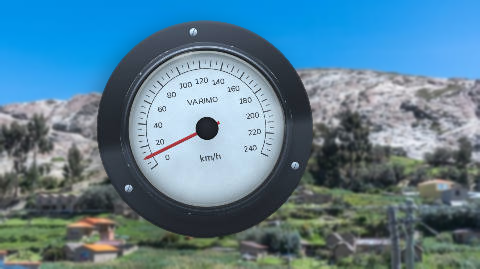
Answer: 10 km/h
